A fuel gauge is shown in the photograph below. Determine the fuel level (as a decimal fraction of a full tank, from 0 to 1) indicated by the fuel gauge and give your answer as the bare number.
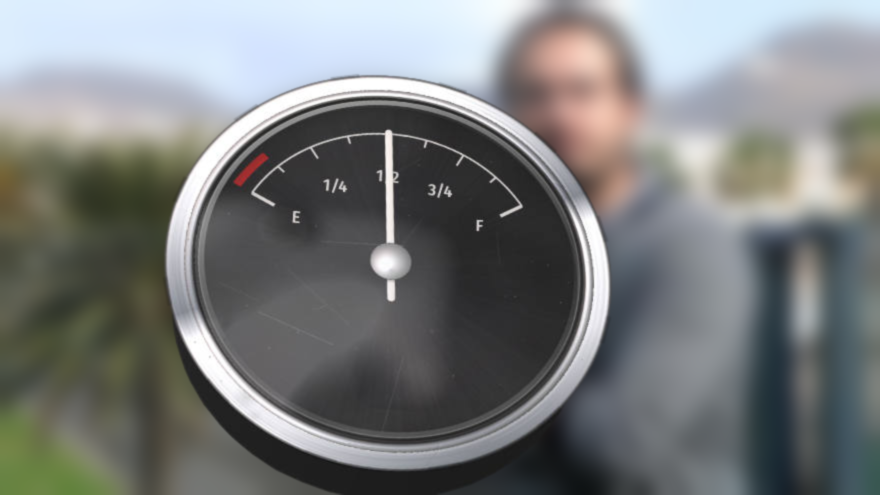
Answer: 0.5
